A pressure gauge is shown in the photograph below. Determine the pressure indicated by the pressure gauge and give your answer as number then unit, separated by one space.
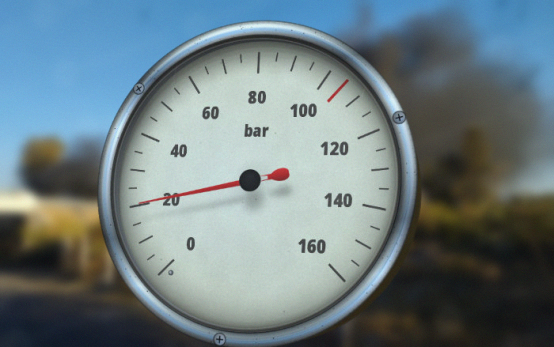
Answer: 20 bar
